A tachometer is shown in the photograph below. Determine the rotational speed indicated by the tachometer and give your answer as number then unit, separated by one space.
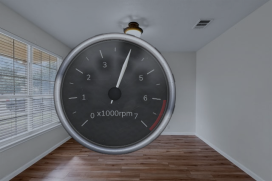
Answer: 4000 rpm
